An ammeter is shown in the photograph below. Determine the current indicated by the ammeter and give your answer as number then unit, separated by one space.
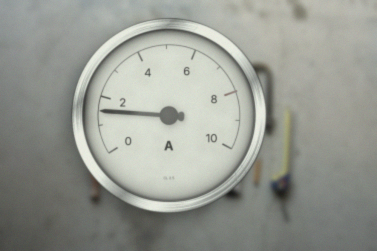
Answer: 1.5 A
